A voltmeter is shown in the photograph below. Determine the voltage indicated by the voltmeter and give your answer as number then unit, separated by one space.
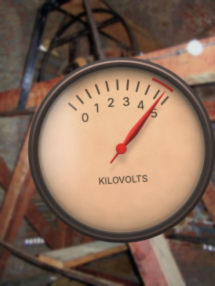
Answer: 4.75 kV
